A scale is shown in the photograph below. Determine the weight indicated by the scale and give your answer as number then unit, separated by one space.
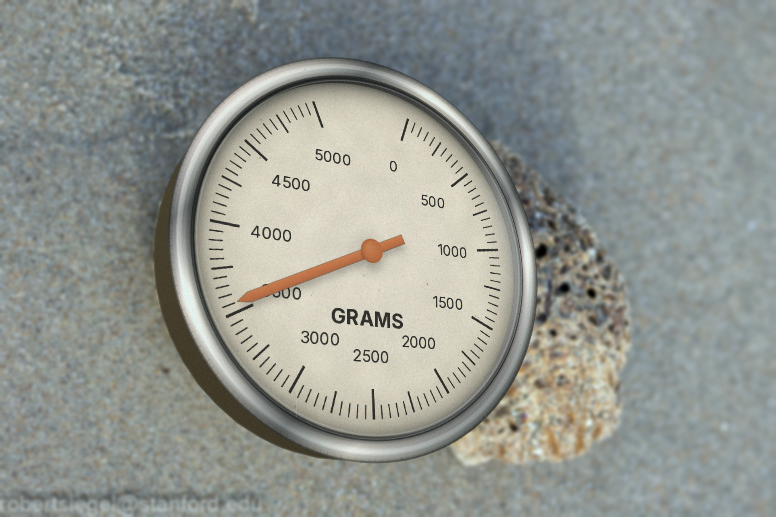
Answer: 3550 g
